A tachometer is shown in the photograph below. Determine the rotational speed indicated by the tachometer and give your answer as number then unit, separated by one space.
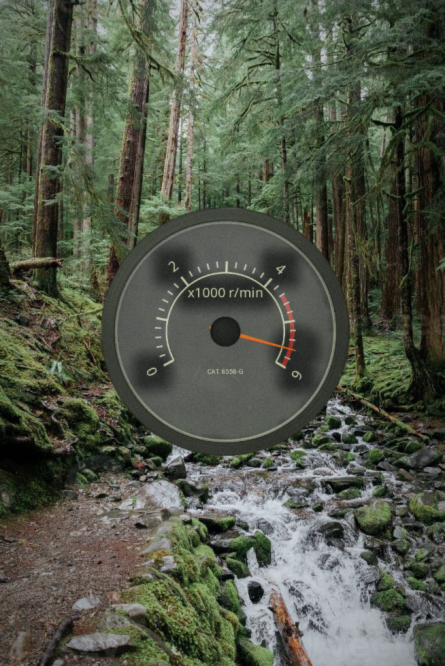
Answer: 5600 rpm
